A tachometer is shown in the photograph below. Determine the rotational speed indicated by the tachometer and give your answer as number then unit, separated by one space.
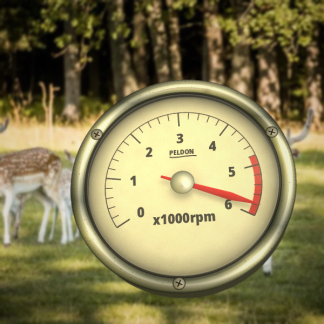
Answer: 5800 rpm
